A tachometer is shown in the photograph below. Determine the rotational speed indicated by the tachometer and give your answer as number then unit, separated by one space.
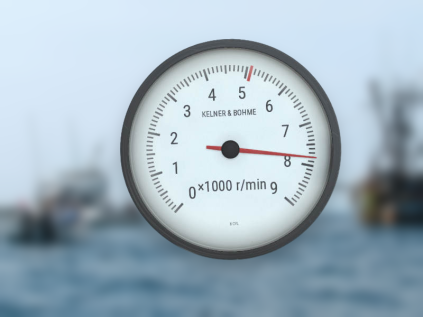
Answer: 7800 rpm
